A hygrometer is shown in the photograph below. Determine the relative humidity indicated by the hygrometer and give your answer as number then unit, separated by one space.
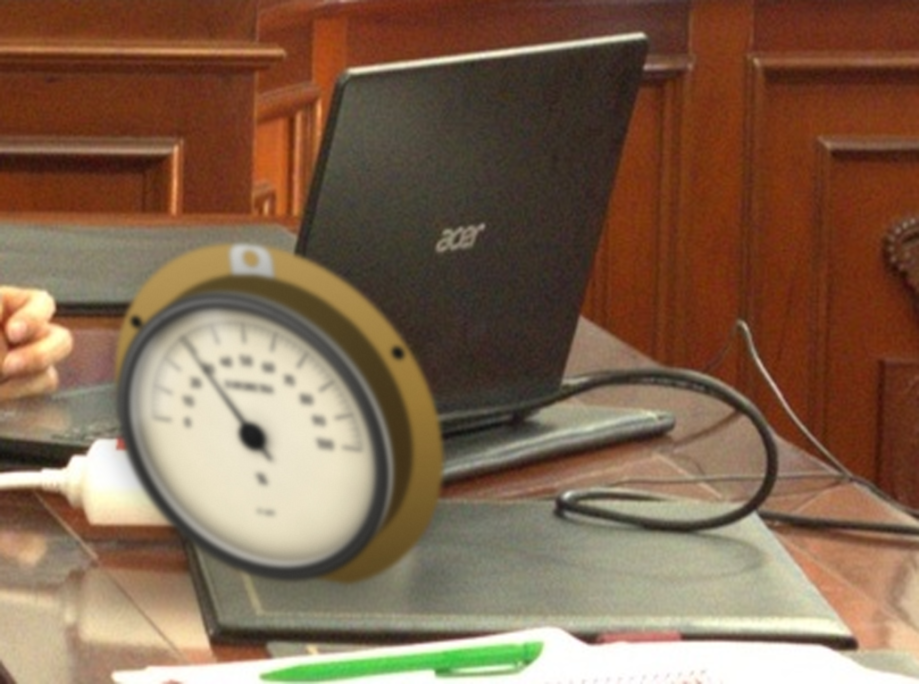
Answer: 30 %
